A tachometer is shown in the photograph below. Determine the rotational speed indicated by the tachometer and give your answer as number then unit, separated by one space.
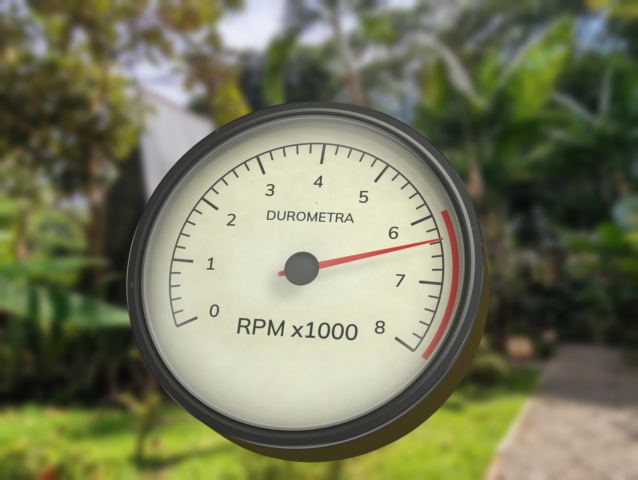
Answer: 6400 rpm
